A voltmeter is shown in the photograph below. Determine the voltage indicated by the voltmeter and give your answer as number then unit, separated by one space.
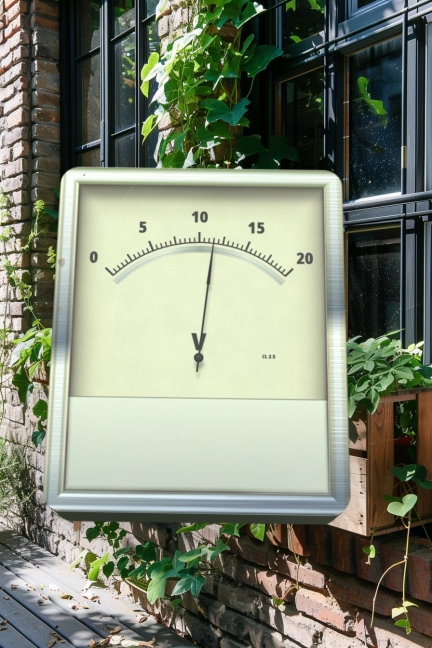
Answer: 11.5 V
